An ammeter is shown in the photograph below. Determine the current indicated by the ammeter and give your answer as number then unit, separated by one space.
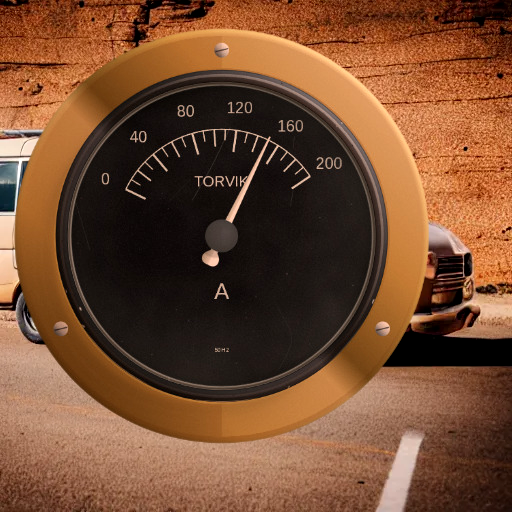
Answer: 150 A
